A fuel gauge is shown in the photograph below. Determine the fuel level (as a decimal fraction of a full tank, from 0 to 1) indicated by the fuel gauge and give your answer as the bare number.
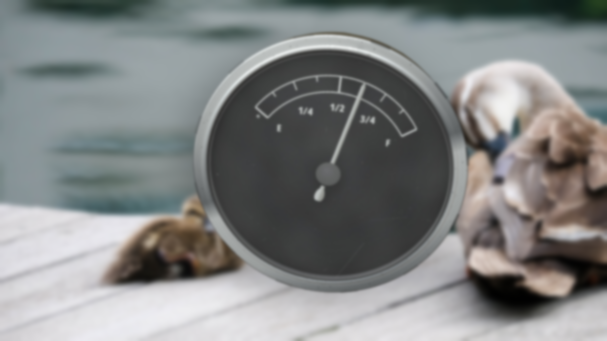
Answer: 0.625
